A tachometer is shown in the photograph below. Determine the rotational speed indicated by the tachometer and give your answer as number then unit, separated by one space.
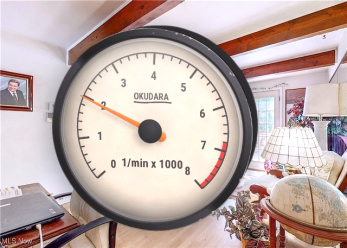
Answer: 2000 rpm
